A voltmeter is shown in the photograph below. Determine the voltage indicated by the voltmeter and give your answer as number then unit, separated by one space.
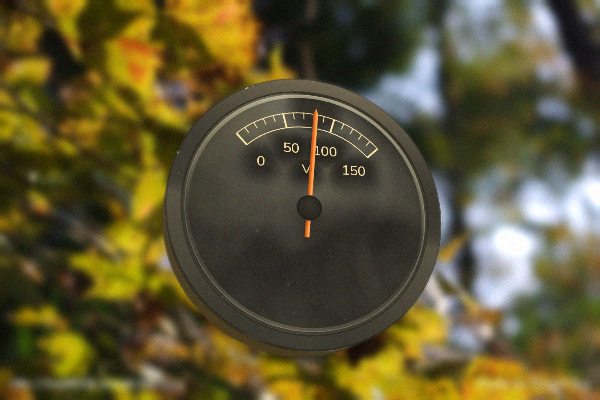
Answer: 80 V
